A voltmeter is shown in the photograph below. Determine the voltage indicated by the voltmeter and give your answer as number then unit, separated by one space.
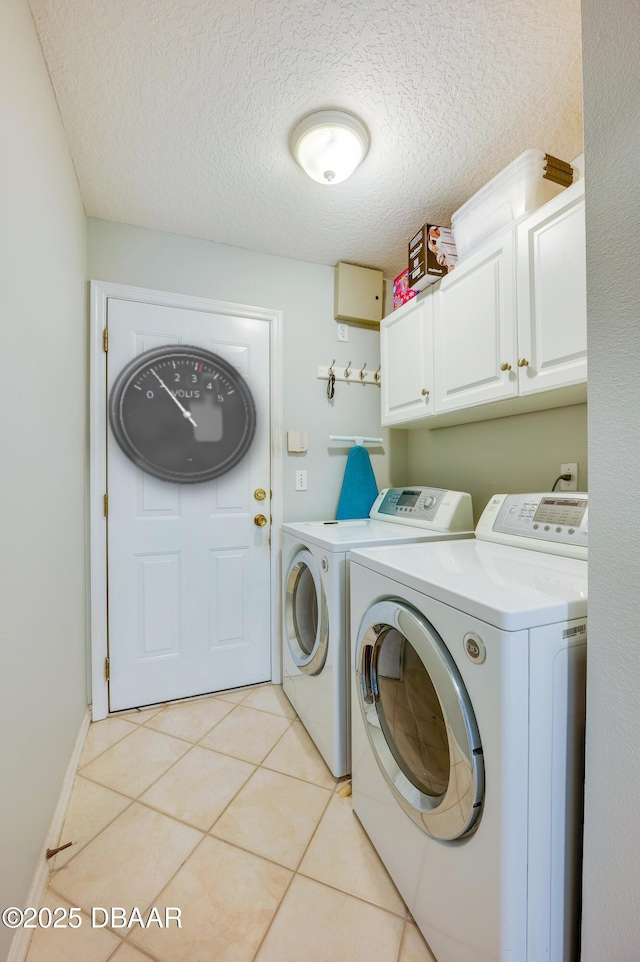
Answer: 1 V
